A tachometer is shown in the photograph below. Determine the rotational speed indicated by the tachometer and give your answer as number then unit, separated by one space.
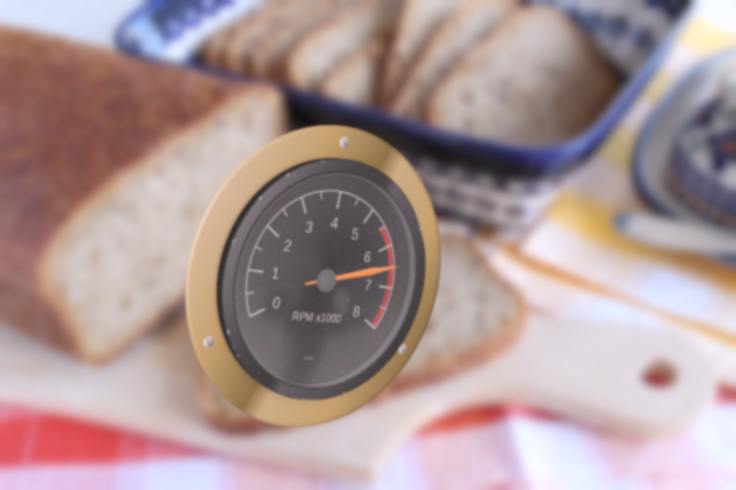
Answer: 6500 rpm
